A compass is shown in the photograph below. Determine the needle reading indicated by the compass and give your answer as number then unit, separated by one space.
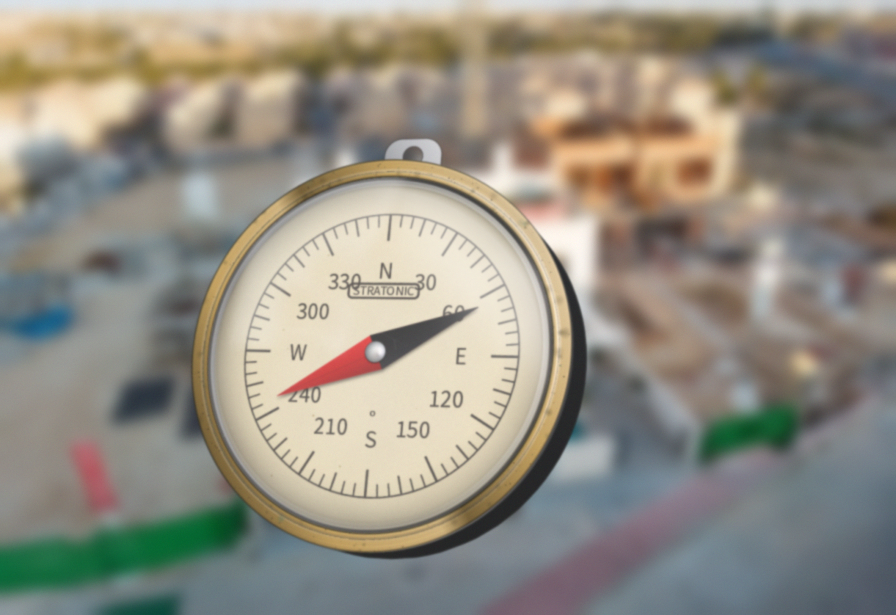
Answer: 245 °
